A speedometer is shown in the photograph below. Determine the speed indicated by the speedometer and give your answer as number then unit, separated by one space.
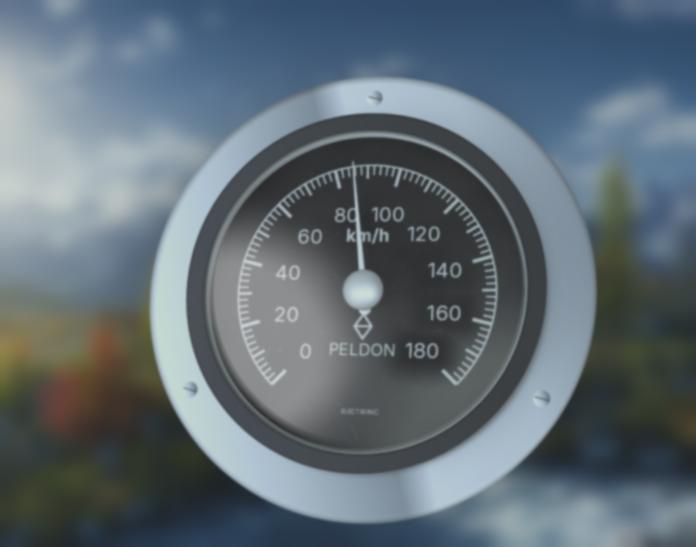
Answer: 86 km/h
